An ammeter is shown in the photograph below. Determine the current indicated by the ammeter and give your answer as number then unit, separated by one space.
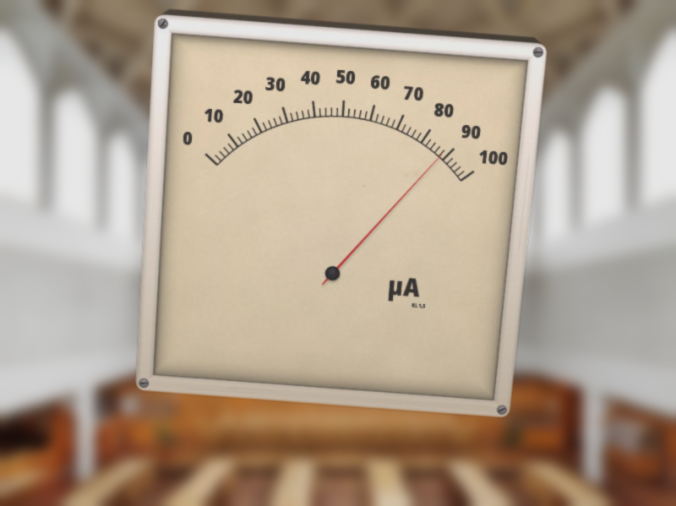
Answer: 88 µA
